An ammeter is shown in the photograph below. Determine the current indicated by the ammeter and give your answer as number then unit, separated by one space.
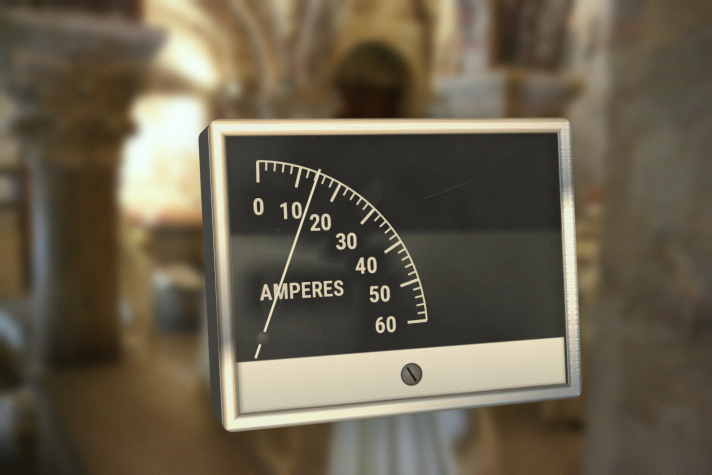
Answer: 14 A
